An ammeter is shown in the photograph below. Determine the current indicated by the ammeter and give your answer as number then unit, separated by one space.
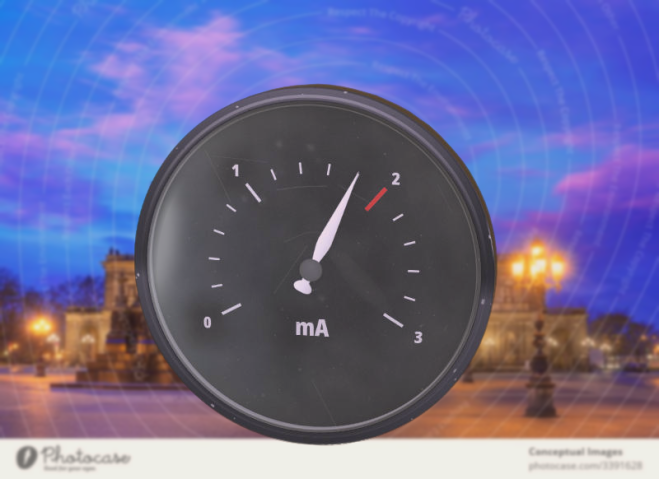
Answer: 1.8 mA
